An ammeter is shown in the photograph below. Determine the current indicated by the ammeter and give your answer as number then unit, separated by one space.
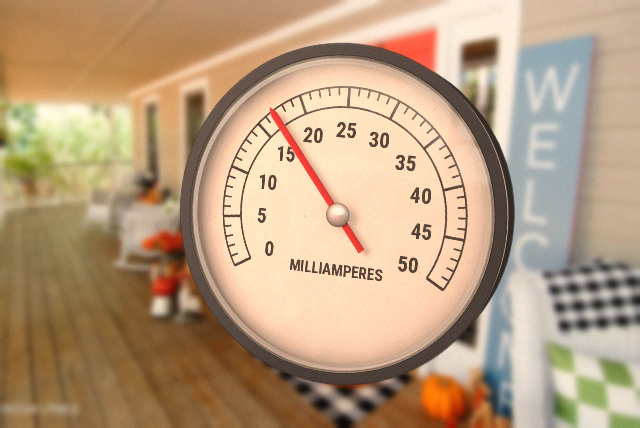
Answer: 17 mA
